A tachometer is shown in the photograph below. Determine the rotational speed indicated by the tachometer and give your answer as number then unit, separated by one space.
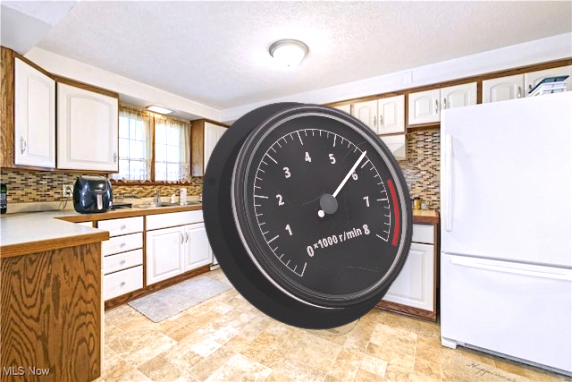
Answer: 5800 rpm
